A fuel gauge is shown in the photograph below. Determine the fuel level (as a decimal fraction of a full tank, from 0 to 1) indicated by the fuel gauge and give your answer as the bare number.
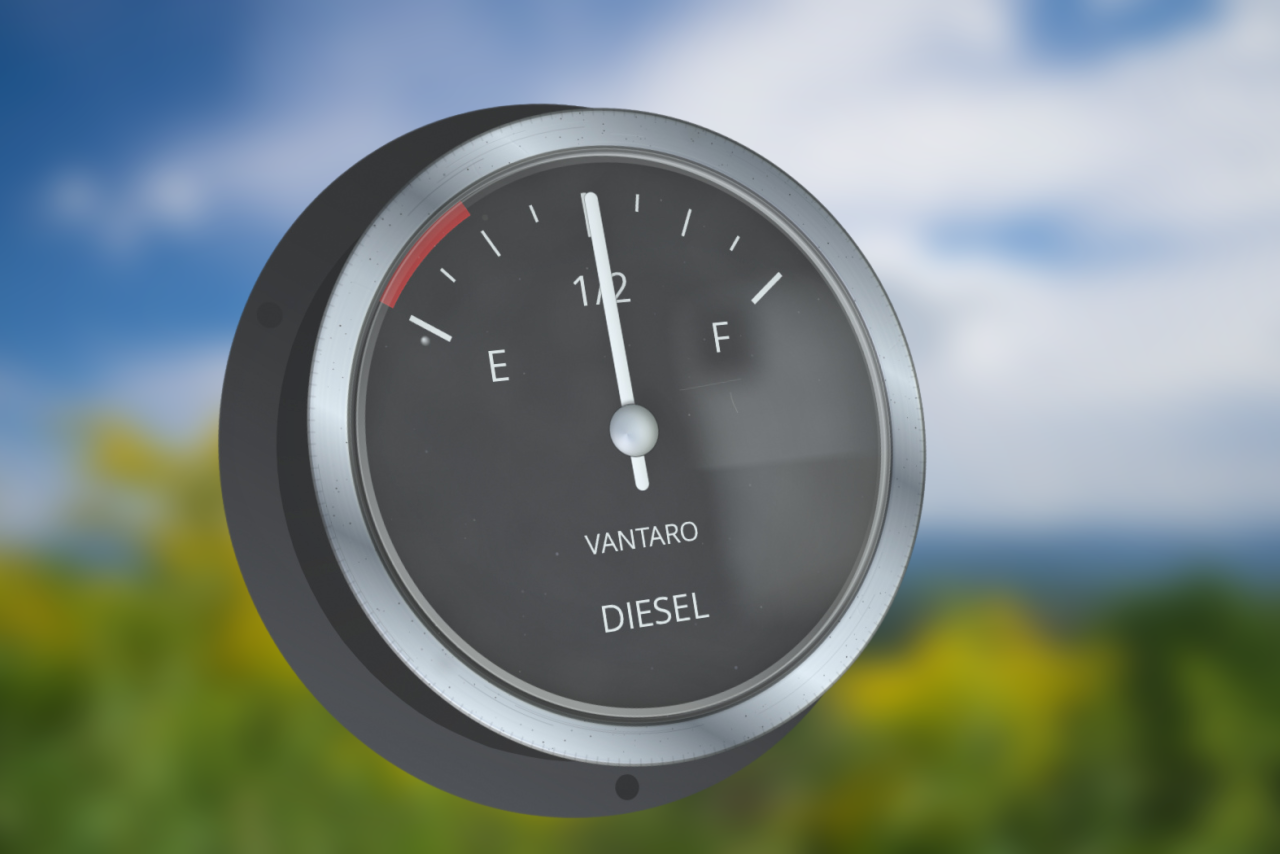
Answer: 0.5
